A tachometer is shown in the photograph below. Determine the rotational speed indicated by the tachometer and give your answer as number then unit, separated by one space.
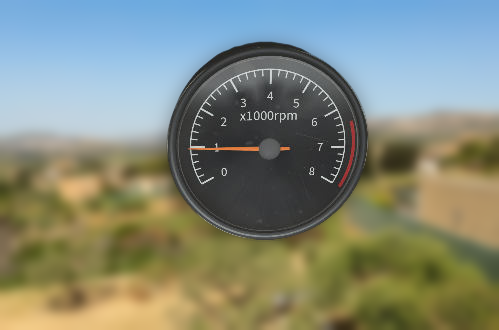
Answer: 1000 rpm
